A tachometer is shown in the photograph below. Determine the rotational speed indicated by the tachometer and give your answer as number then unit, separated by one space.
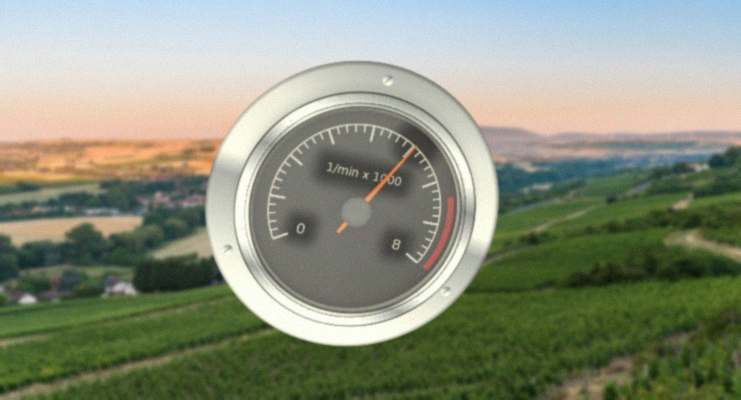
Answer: 5000 rpm
